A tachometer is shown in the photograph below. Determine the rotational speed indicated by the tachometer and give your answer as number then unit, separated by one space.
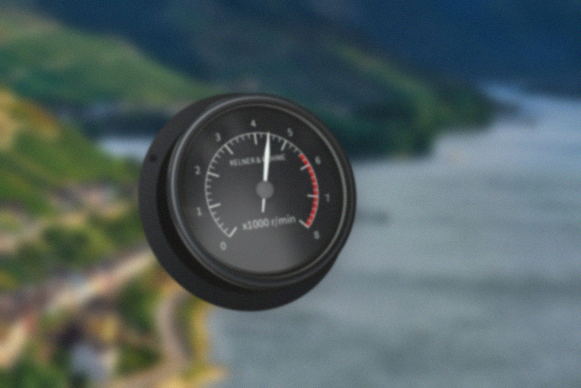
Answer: 4400 rpm
